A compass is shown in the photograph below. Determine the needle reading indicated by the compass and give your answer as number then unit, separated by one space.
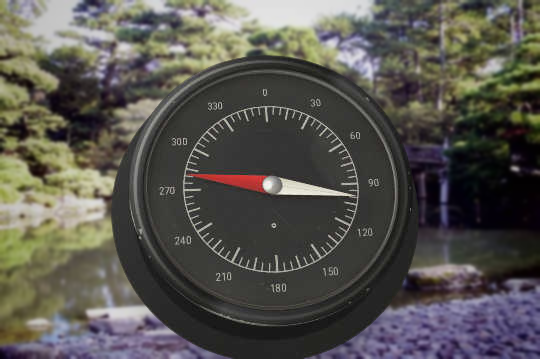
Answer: 280 °
